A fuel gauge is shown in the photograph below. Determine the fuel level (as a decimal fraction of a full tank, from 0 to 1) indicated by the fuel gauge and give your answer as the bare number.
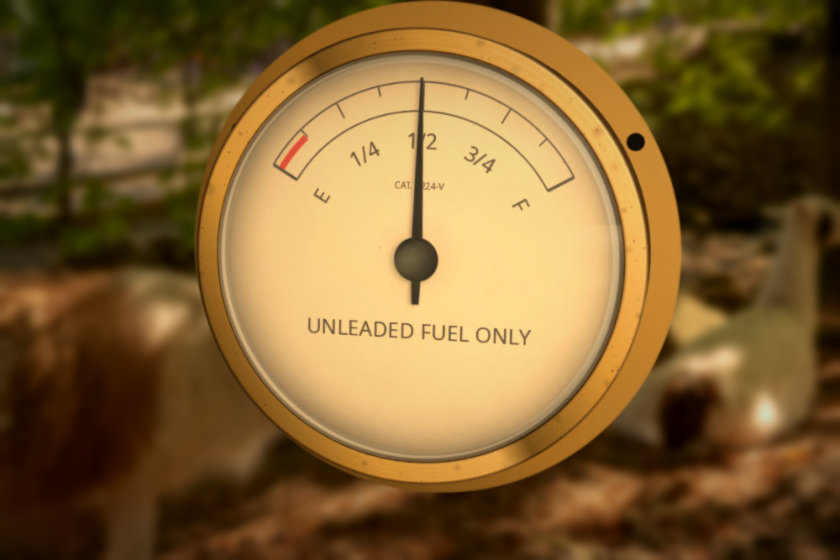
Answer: 0.5
